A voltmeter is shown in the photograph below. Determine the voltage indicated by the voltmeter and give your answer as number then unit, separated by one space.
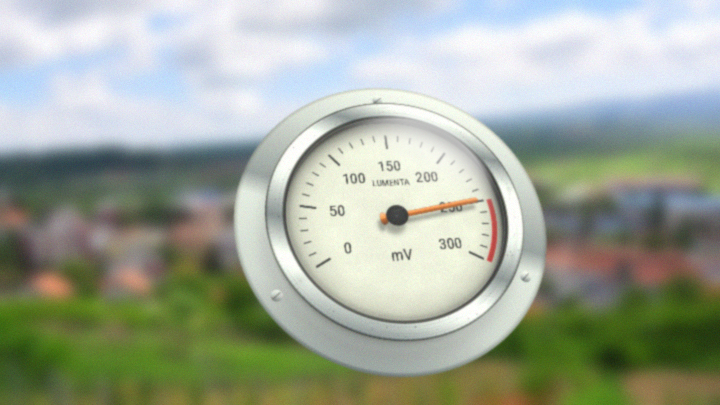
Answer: 250 mV
